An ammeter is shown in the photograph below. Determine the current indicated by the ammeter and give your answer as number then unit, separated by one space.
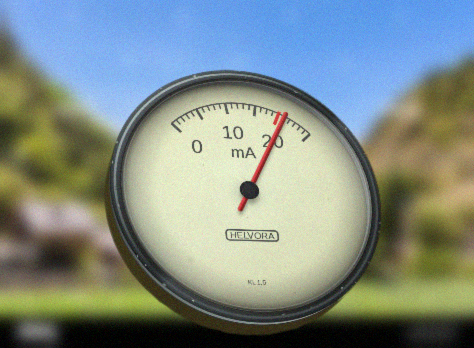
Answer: 20 mA
